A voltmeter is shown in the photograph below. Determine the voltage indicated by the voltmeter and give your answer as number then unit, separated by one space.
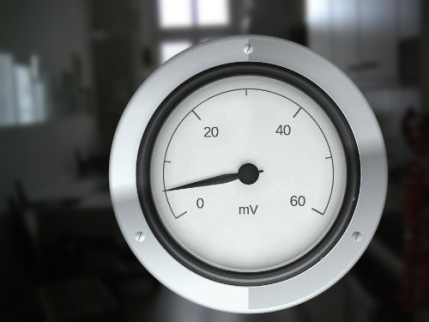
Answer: 5 mV
